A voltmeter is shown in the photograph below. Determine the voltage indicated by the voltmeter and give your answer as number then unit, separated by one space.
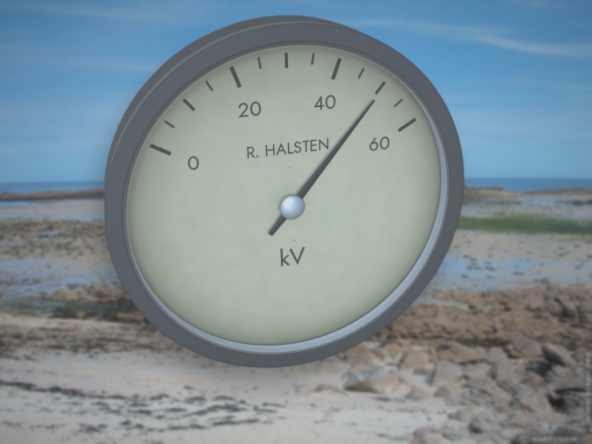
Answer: 50 kV
